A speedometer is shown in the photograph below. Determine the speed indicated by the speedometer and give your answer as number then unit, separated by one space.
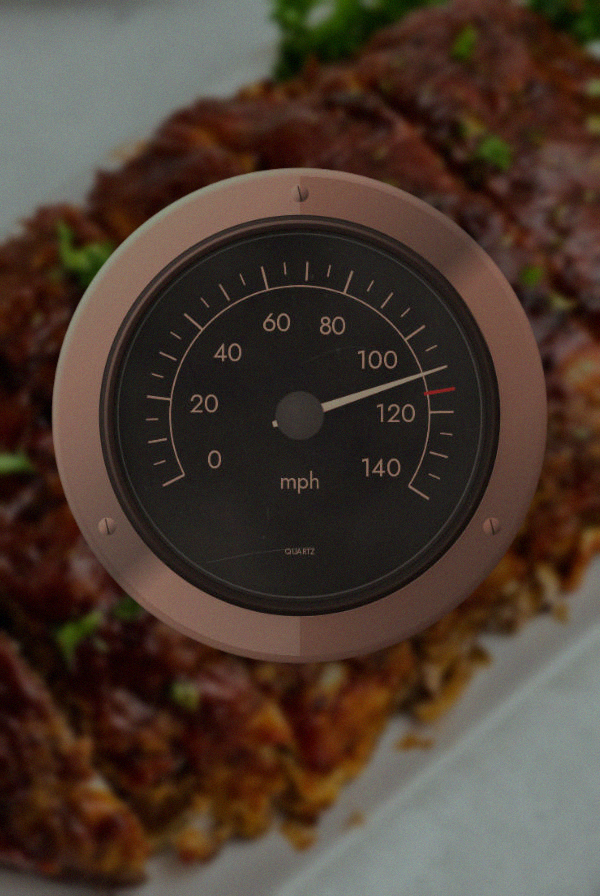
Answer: 110 mph
